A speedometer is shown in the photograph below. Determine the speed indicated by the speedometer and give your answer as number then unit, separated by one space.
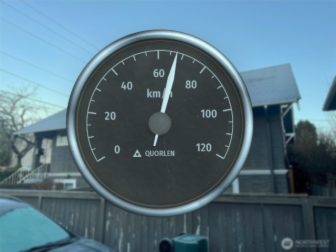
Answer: 67.5 km/h
